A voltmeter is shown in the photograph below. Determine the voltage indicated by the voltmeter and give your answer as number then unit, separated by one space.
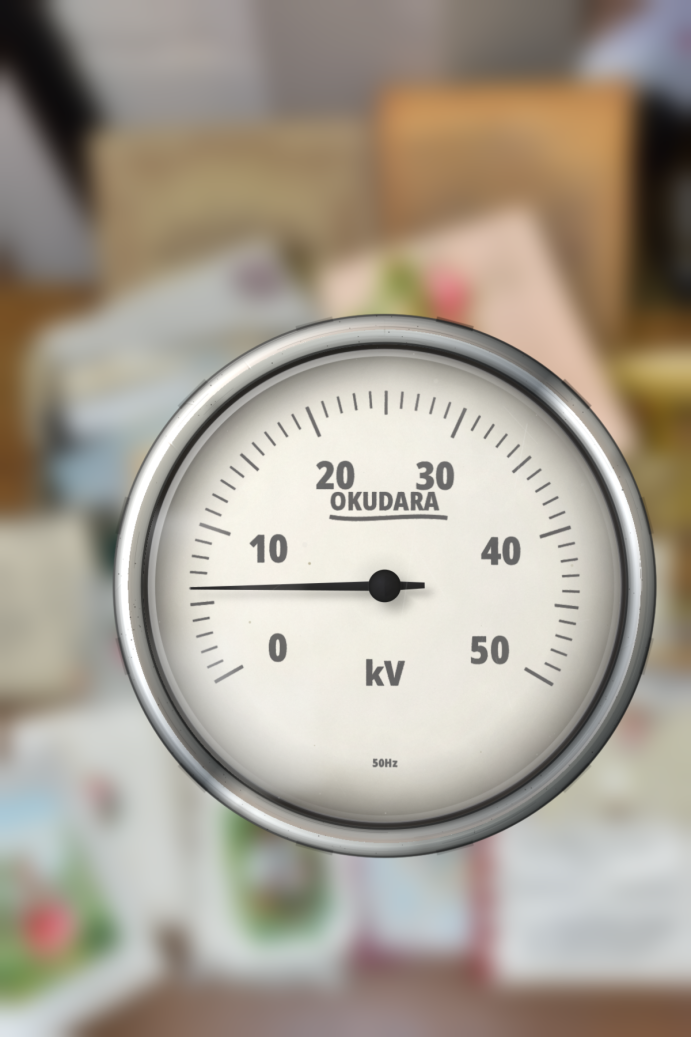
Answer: 6 kV
